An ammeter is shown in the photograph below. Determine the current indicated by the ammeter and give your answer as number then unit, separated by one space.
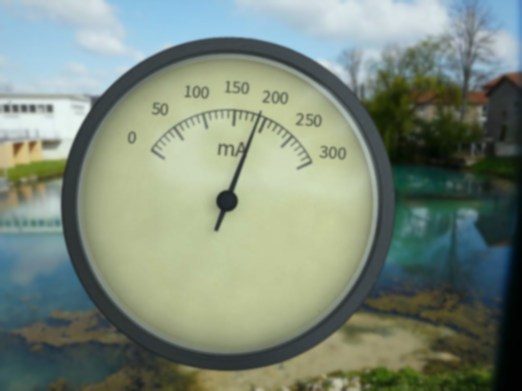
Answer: 190 mA
